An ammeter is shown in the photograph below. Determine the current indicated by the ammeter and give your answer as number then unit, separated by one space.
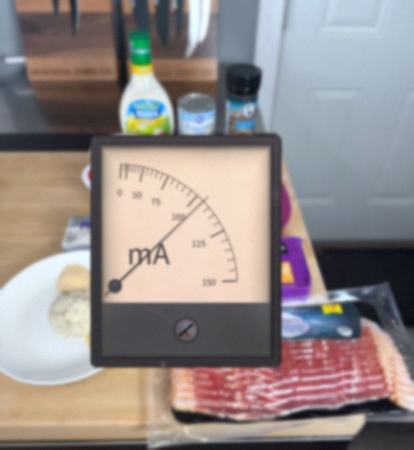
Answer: 105 mA
